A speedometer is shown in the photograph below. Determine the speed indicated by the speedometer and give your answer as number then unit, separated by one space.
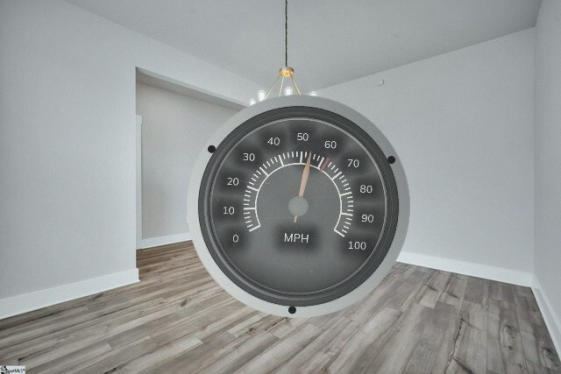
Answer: 54 mph
